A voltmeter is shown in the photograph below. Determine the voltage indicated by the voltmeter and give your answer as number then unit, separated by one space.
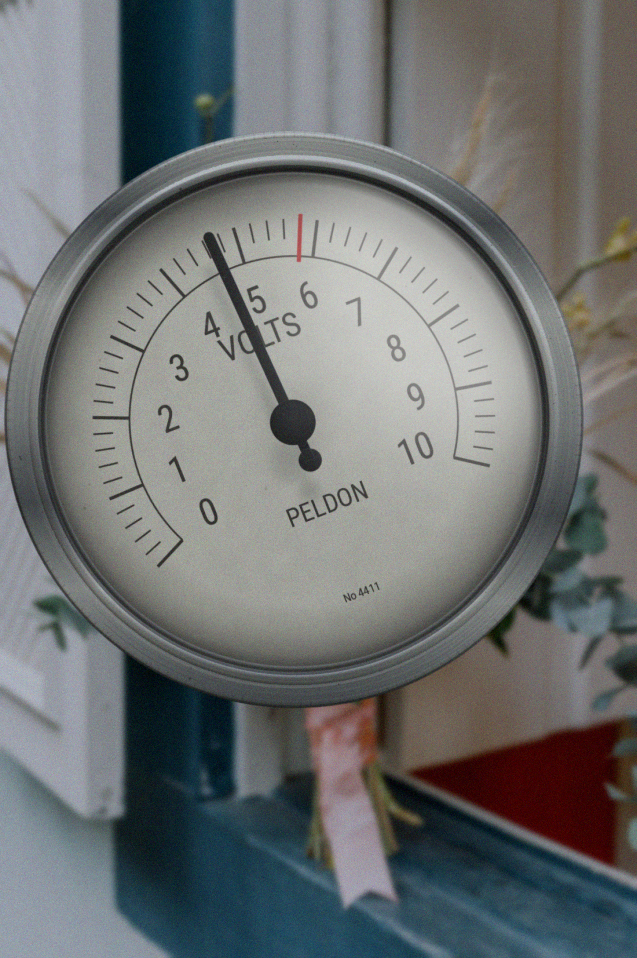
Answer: 4.7 V
